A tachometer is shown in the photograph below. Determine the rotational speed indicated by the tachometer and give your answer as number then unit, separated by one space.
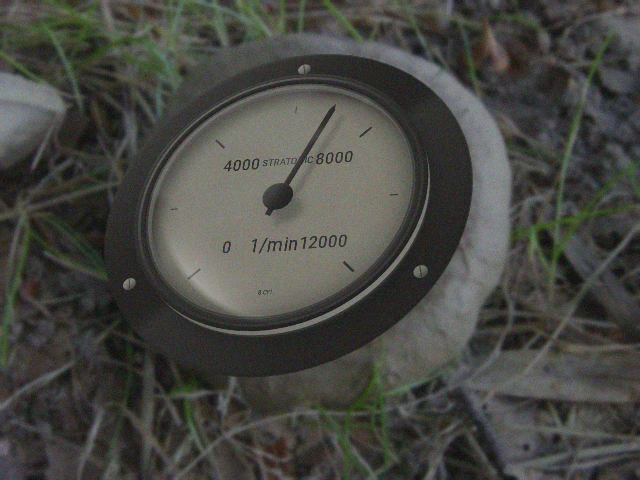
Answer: 7000 rpm
